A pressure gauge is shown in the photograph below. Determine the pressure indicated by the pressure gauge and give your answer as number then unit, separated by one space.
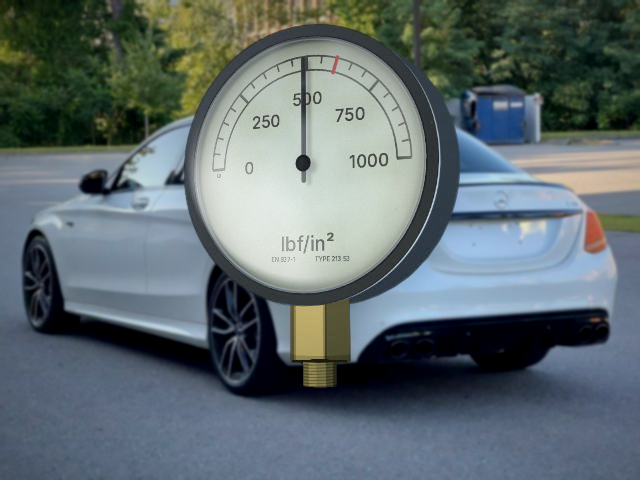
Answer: 500 psi
